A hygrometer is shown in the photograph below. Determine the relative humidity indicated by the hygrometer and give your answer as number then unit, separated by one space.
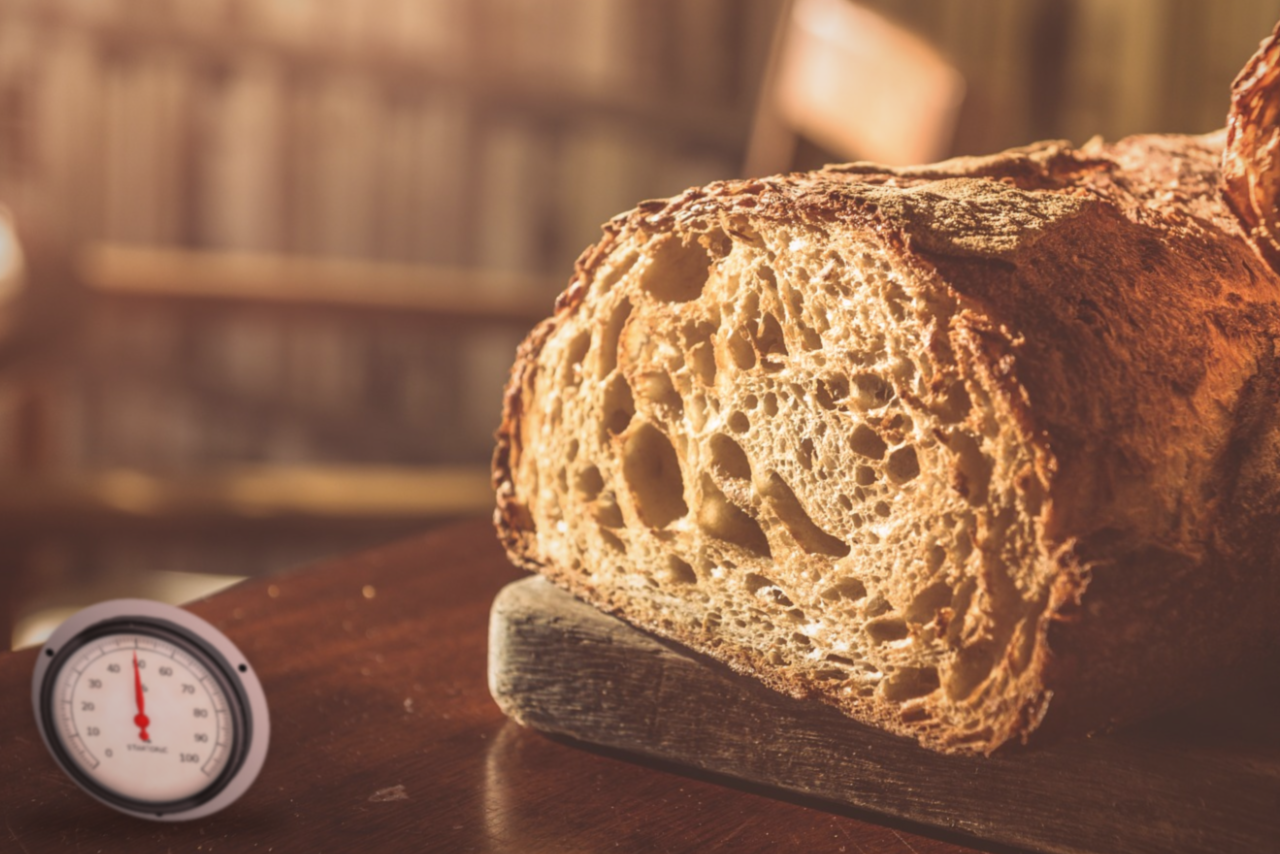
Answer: 50 %
